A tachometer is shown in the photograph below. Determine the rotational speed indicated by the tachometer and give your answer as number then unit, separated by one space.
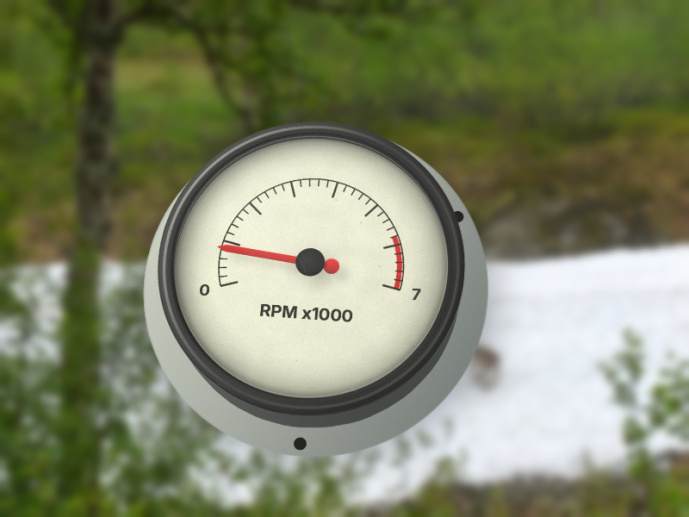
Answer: 800 rpm
